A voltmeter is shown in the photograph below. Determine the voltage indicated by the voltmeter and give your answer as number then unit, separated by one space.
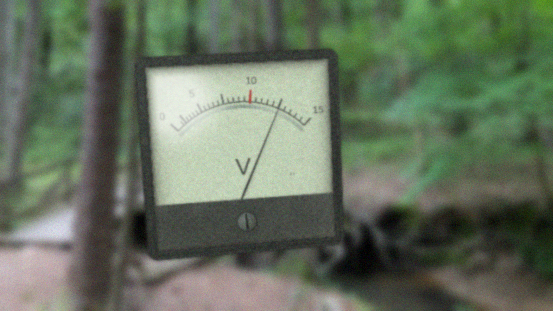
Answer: 12.5 V
